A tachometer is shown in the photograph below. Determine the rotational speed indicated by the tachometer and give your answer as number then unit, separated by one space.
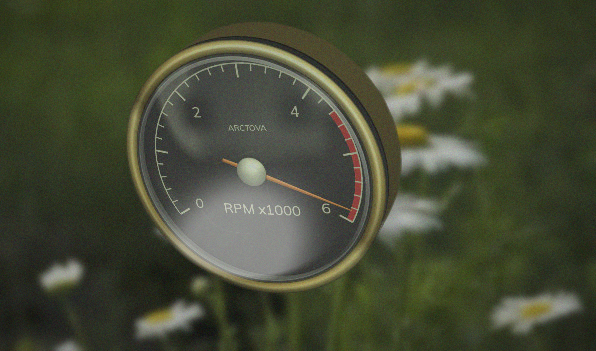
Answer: 5800 rpm
